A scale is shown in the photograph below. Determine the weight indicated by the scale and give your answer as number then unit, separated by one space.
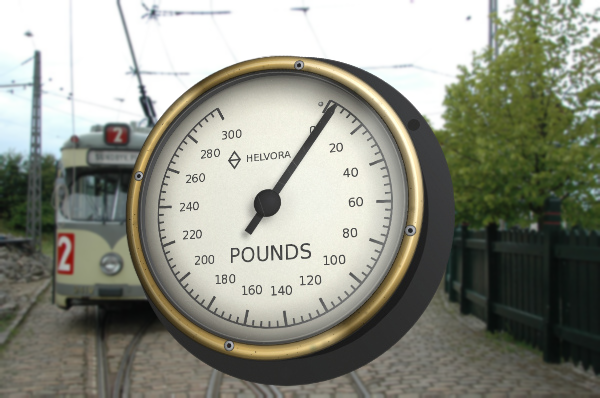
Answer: 4 lb
